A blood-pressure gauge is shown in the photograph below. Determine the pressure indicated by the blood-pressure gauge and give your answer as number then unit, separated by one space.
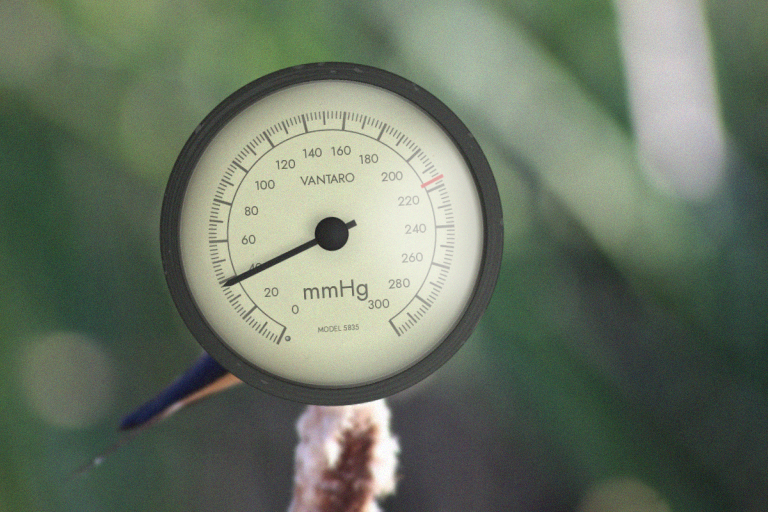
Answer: 38 mmHg
